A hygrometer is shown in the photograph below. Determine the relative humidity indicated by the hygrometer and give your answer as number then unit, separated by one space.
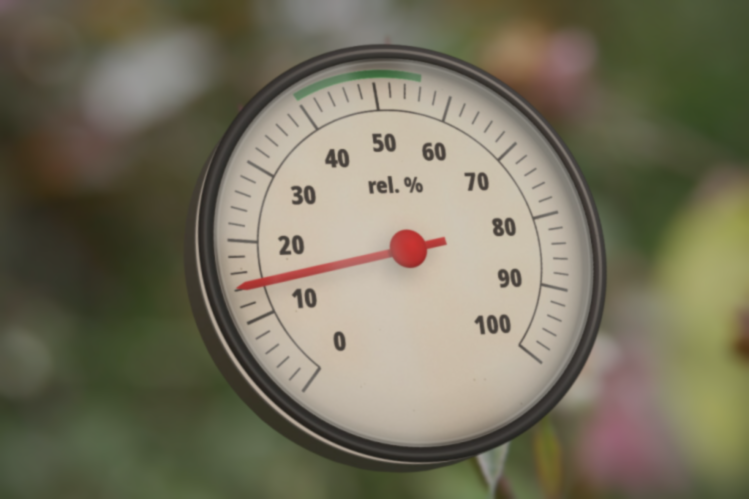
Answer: 14 %
